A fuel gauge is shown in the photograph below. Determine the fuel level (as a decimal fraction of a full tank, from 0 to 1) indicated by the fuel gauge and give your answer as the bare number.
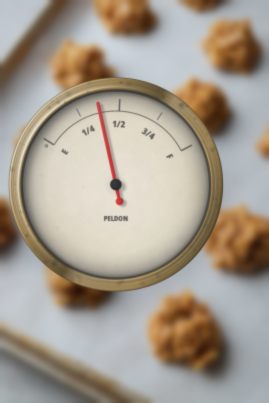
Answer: 0.375
